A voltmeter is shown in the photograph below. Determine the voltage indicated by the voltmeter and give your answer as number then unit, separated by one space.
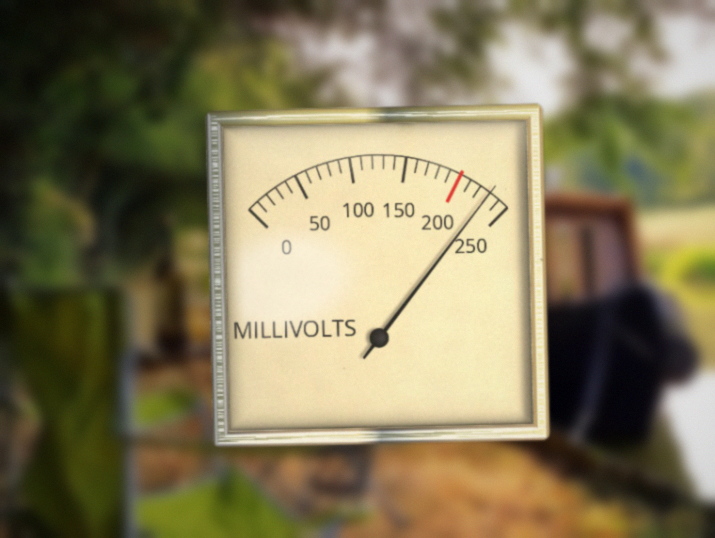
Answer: 230 mV
